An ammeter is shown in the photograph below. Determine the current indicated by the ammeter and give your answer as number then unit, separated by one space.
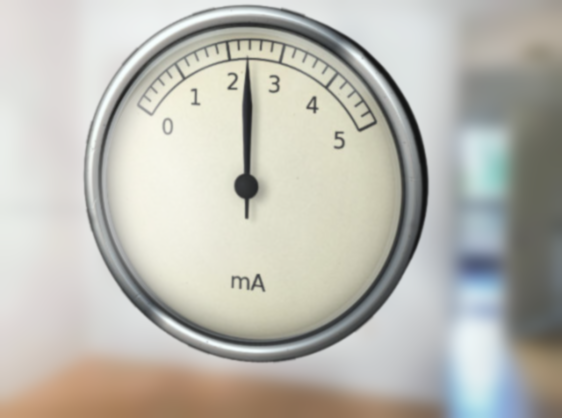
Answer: 2.4 mA
